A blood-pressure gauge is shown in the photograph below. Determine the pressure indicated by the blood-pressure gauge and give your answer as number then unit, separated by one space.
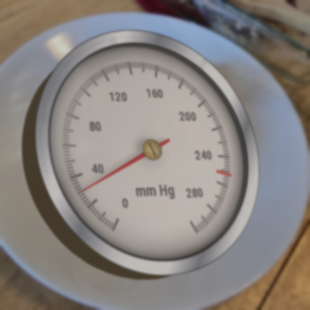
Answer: 30 mmHg
